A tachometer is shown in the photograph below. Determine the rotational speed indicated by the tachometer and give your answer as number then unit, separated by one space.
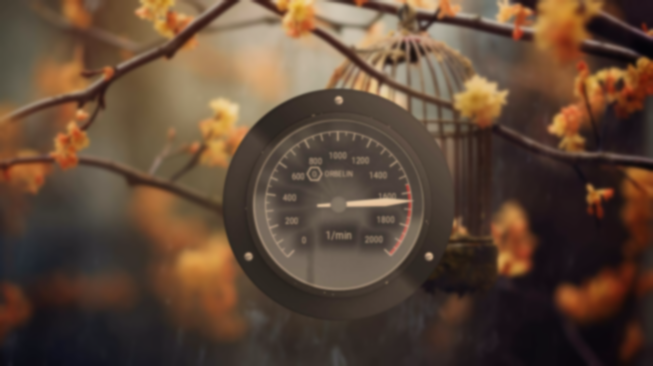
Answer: 1650 rpm
